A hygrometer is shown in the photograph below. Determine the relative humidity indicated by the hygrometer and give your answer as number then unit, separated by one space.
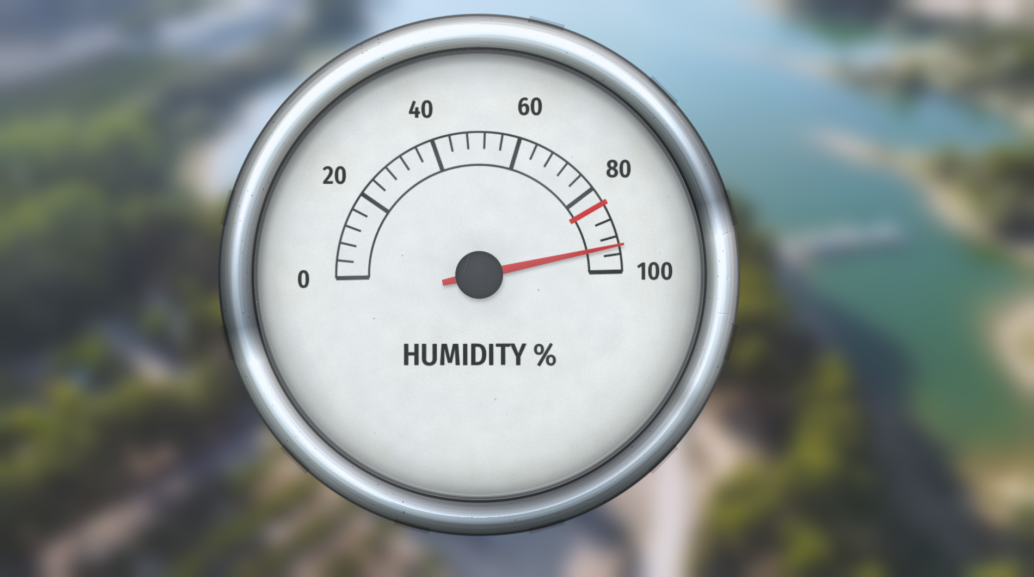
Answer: 94 %
